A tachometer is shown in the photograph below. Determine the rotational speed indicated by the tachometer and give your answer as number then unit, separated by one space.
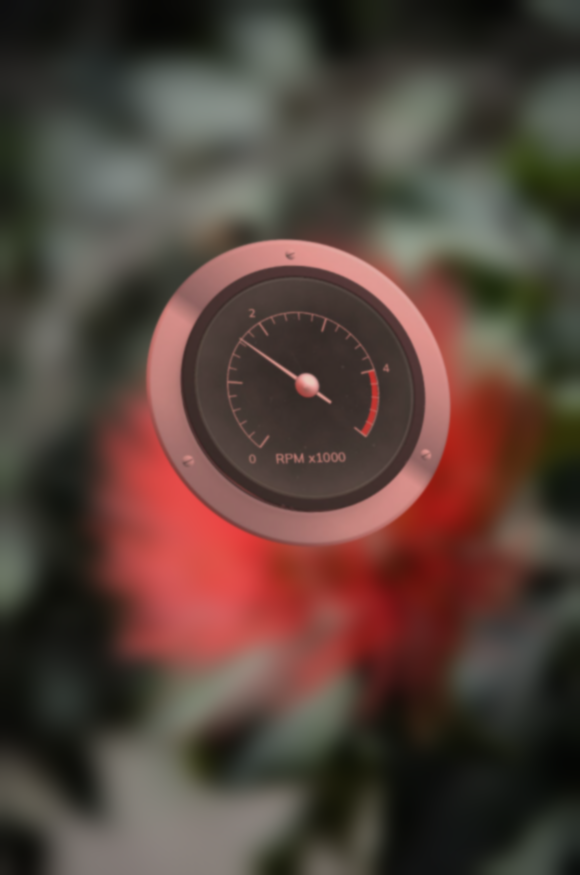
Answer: 1600 rpm
